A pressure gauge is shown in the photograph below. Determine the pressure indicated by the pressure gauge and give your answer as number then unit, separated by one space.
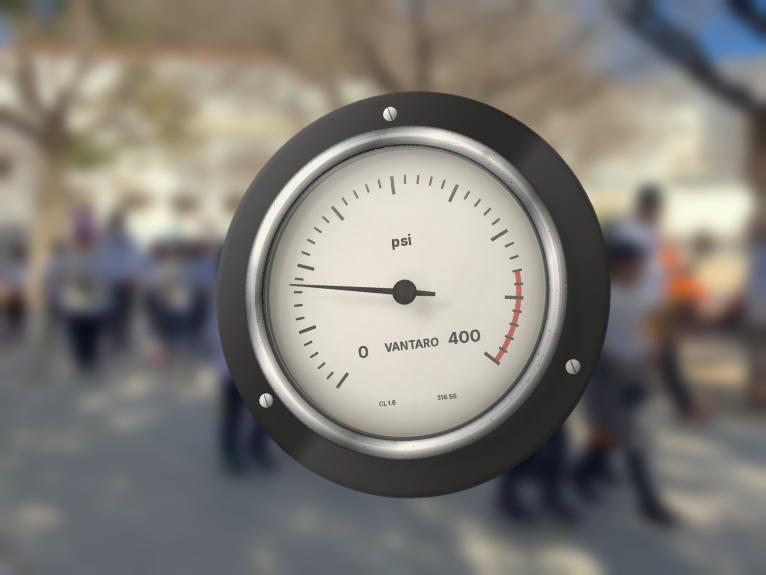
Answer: 85 psi
